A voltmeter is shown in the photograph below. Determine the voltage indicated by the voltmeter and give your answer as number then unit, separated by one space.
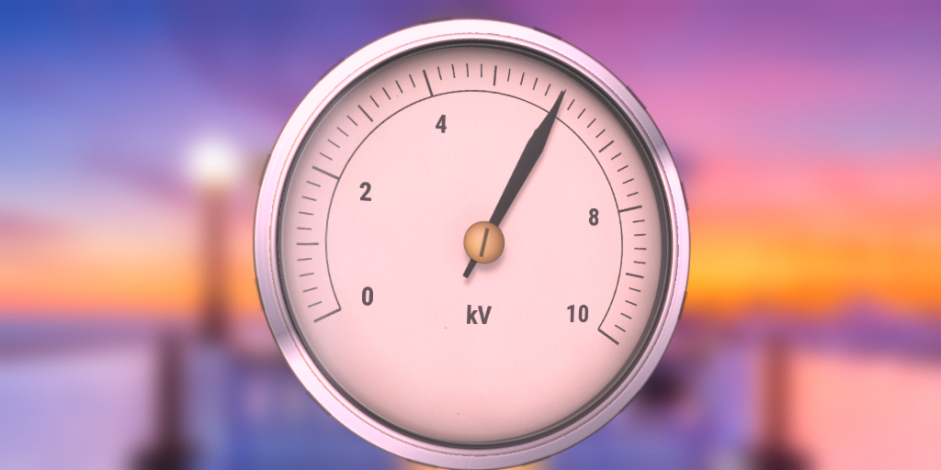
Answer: 6 kV
